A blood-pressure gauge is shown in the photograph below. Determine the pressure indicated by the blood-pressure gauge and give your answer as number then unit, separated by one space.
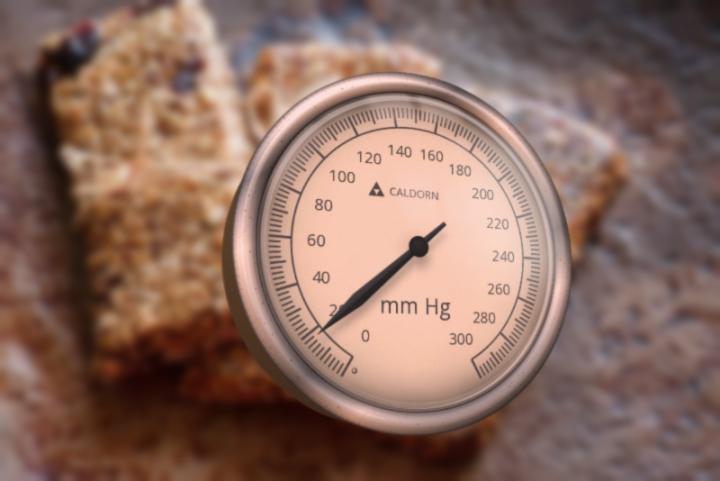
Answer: 18 mmHg
